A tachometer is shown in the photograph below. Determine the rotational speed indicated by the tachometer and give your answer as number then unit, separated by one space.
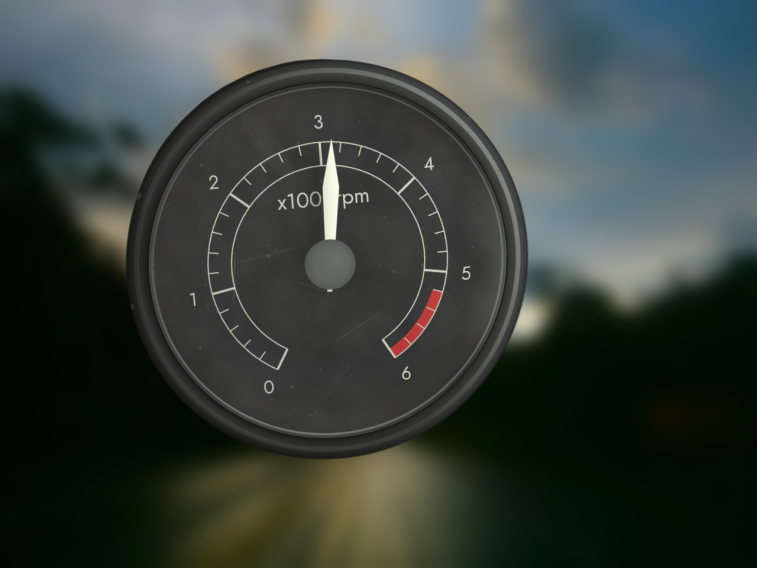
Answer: 3100 rpm
